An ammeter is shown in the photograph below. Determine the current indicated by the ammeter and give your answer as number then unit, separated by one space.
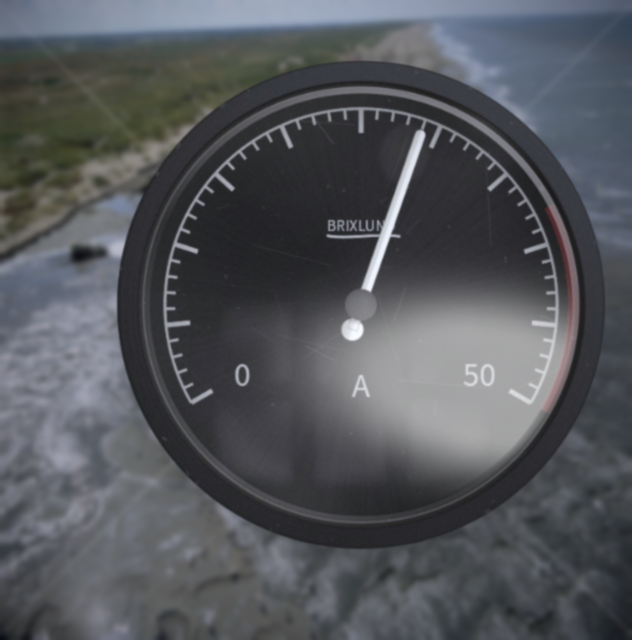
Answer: 29 A
